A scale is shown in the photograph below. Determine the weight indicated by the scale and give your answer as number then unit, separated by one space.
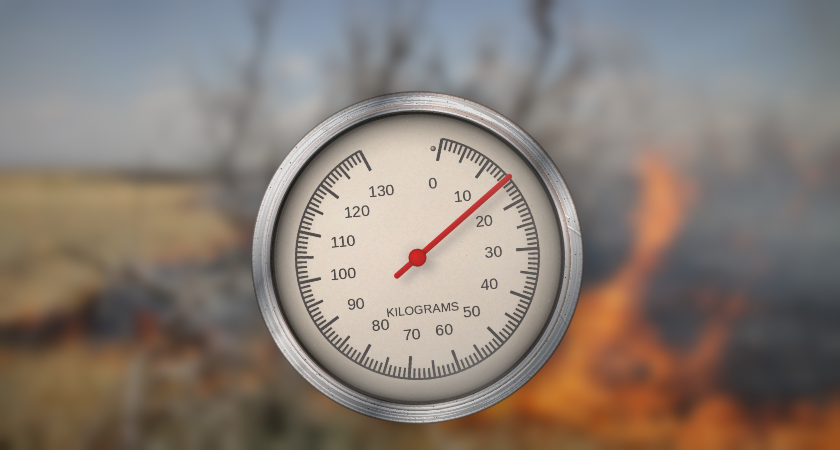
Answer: 15 kg
